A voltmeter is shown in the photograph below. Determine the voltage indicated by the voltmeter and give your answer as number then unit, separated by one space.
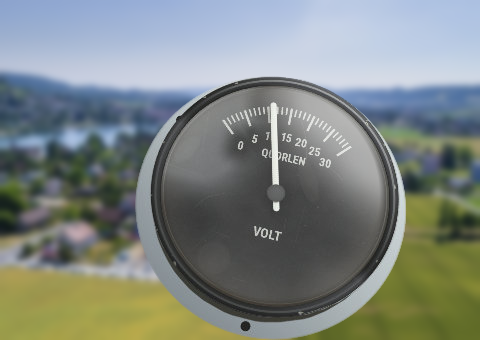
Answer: 11 V
